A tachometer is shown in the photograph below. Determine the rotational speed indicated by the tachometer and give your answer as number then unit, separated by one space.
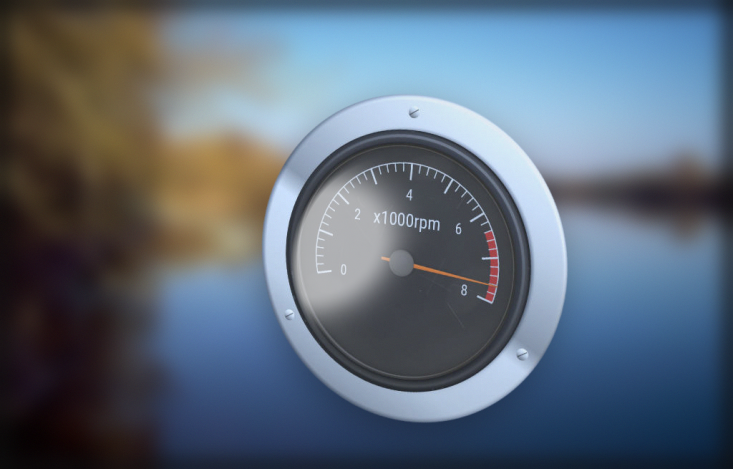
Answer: 7600 rpm
